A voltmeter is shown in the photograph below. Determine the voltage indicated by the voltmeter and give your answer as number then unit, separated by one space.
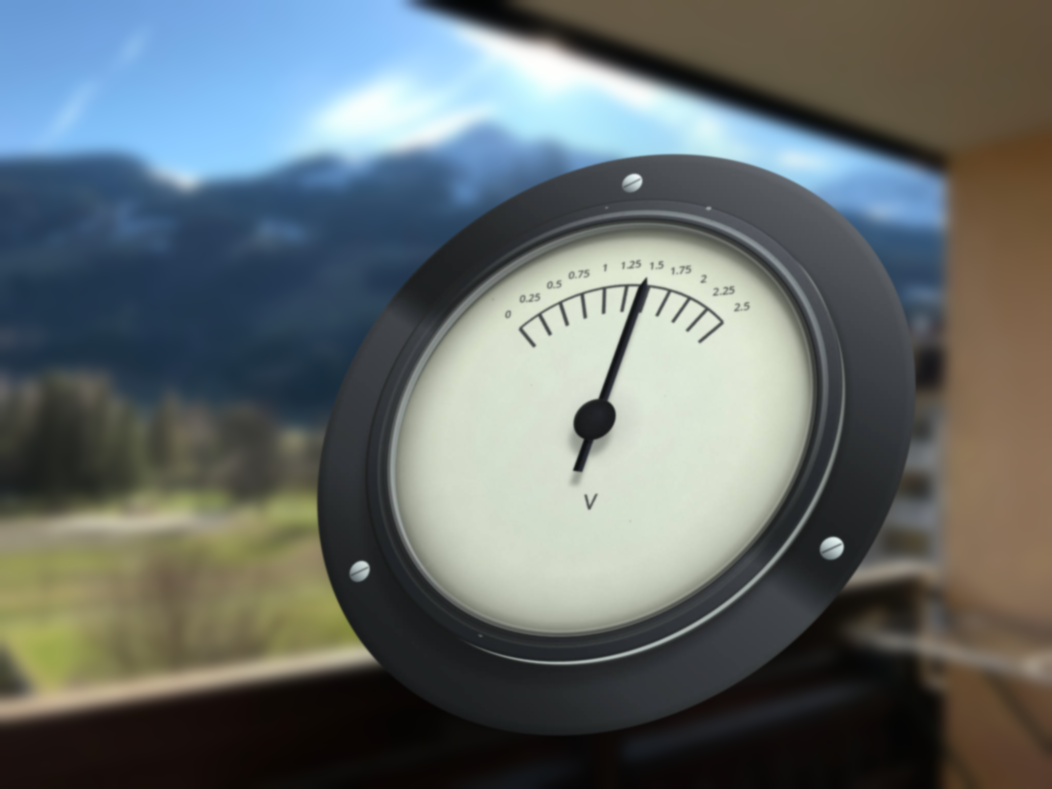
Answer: 1.5 V
